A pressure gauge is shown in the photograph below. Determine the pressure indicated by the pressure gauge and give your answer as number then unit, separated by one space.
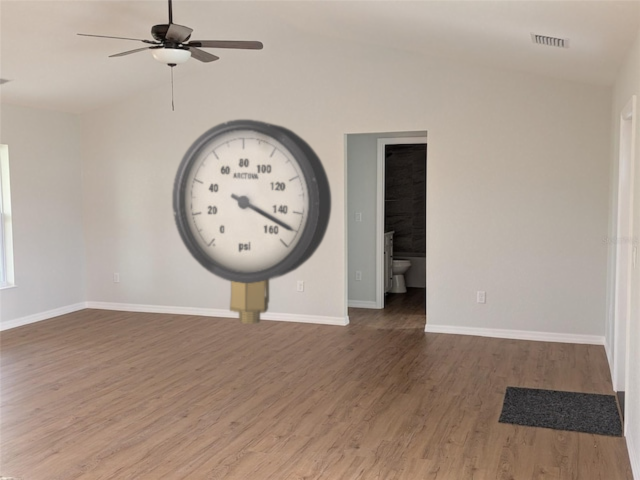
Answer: 150 psi
